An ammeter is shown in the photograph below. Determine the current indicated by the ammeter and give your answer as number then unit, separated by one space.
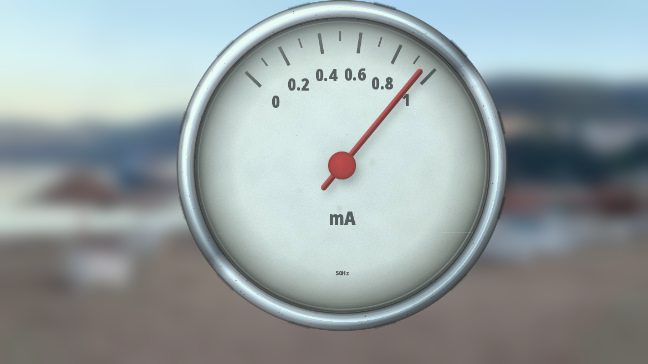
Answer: 0.95 mA
